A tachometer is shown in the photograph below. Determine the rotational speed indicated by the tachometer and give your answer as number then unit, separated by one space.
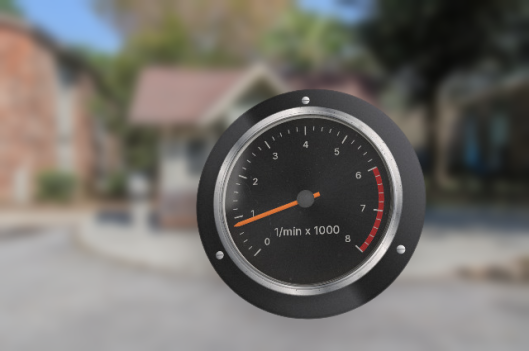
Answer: 800 rpm
